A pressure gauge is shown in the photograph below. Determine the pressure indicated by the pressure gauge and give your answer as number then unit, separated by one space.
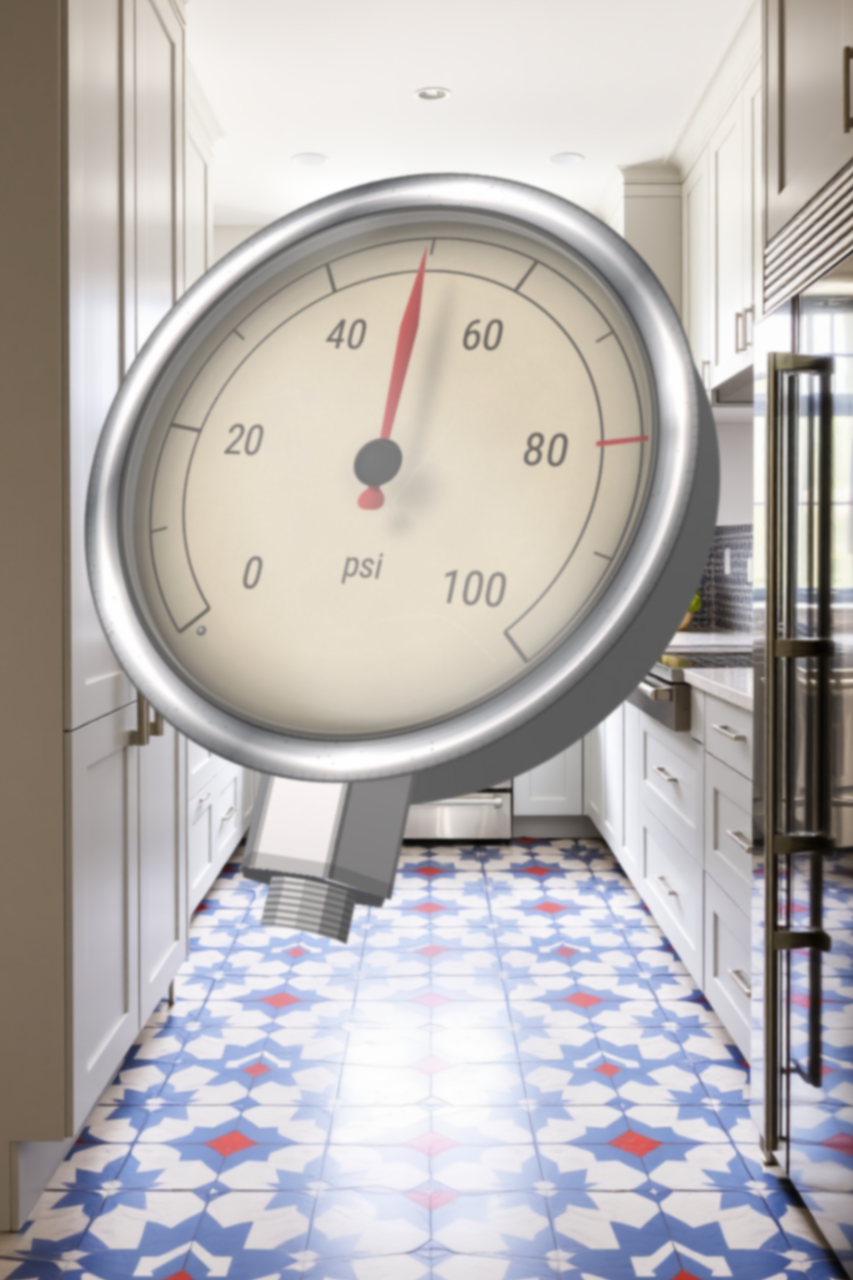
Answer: 50 psi
